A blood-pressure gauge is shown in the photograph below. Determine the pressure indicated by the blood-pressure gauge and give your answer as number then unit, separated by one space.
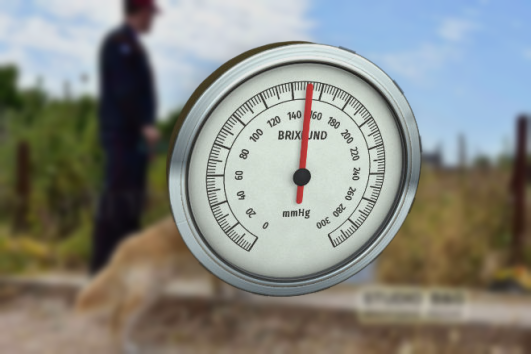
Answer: 150 mmHg
